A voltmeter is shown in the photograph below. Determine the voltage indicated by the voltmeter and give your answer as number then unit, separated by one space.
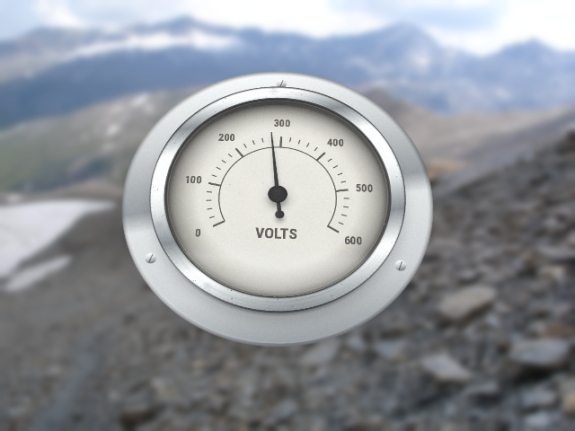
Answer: 280 V
